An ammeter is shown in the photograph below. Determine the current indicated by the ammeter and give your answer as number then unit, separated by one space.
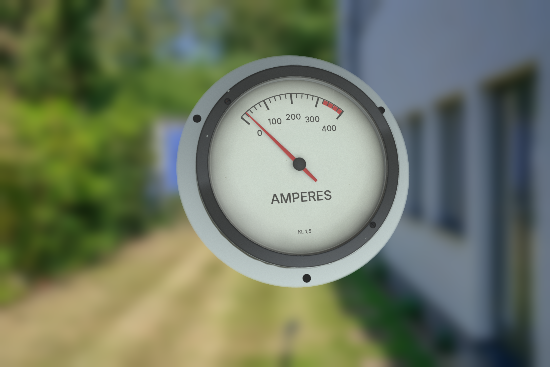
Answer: 20 A
